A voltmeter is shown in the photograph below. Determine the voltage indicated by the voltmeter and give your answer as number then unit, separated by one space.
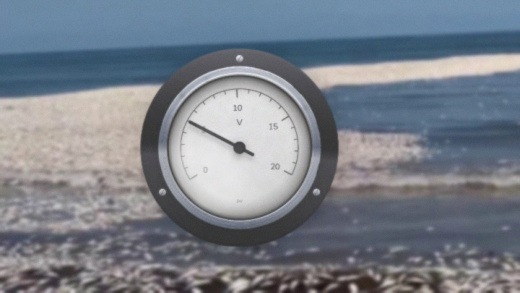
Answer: 5 V
